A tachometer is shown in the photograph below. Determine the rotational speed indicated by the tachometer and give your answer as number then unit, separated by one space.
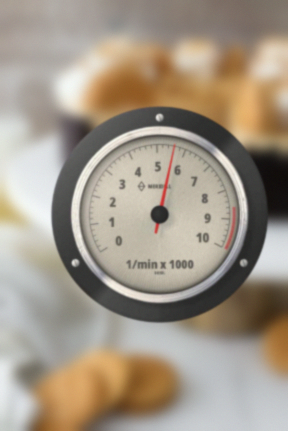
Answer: 5600 rpm
